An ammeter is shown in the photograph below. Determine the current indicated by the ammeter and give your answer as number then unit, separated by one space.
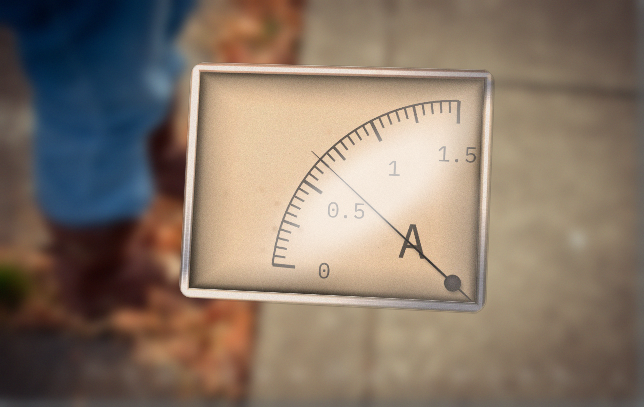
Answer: 0.65 A
